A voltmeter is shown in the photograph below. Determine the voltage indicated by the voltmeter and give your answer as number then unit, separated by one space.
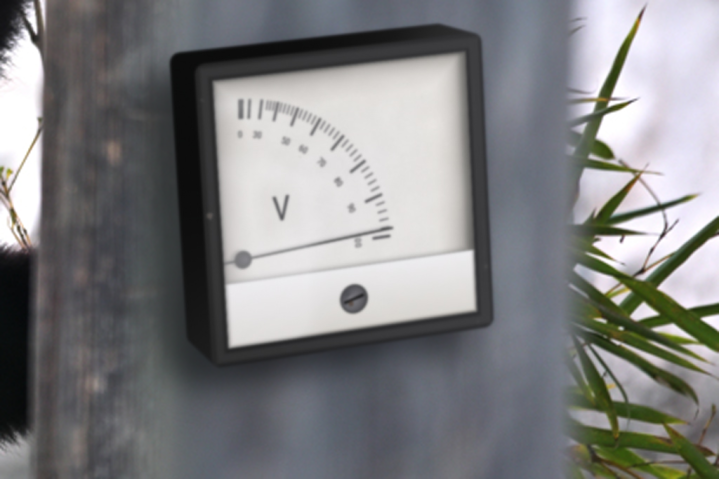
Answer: 98 V
